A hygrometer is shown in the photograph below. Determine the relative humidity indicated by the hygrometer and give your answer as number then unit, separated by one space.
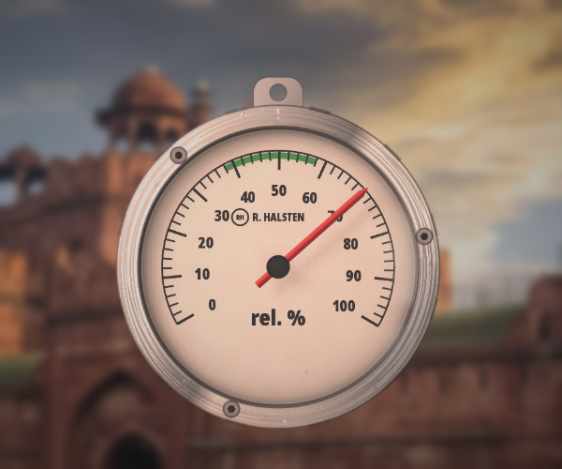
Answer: 70 %
